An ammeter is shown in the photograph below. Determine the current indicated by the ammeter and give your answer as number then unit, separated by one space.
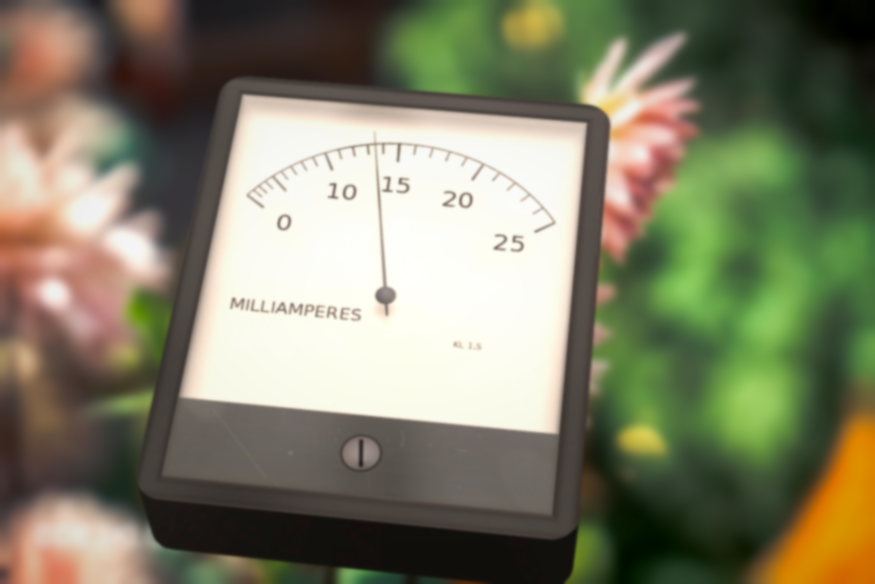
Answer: 13.5 mA
